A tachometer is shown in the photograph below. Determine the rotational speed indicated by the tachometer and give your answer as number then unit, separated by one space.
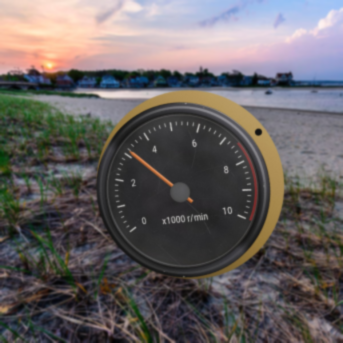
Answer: 3200 rpm
